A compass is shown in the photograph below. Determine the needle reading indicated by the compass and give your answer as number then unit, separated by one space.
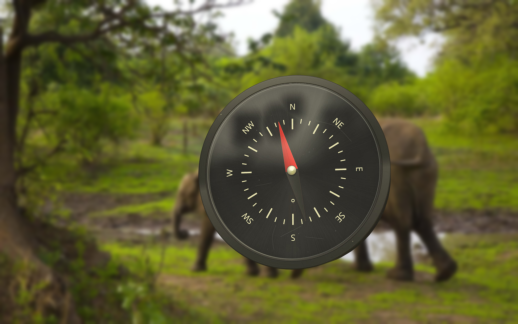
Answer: 345 °
